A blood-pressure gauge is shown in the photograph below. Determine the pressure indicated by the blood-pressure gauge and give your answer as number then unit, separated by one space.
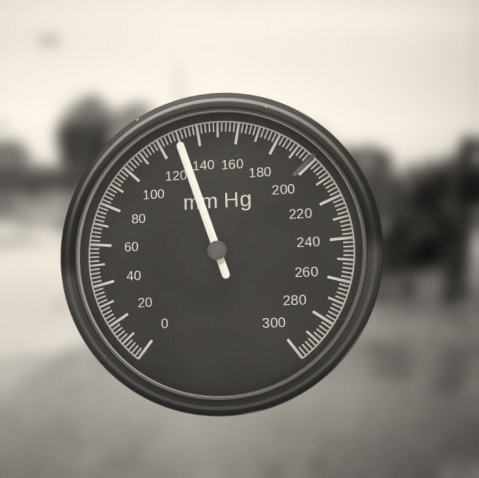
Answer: 130 mmHg
